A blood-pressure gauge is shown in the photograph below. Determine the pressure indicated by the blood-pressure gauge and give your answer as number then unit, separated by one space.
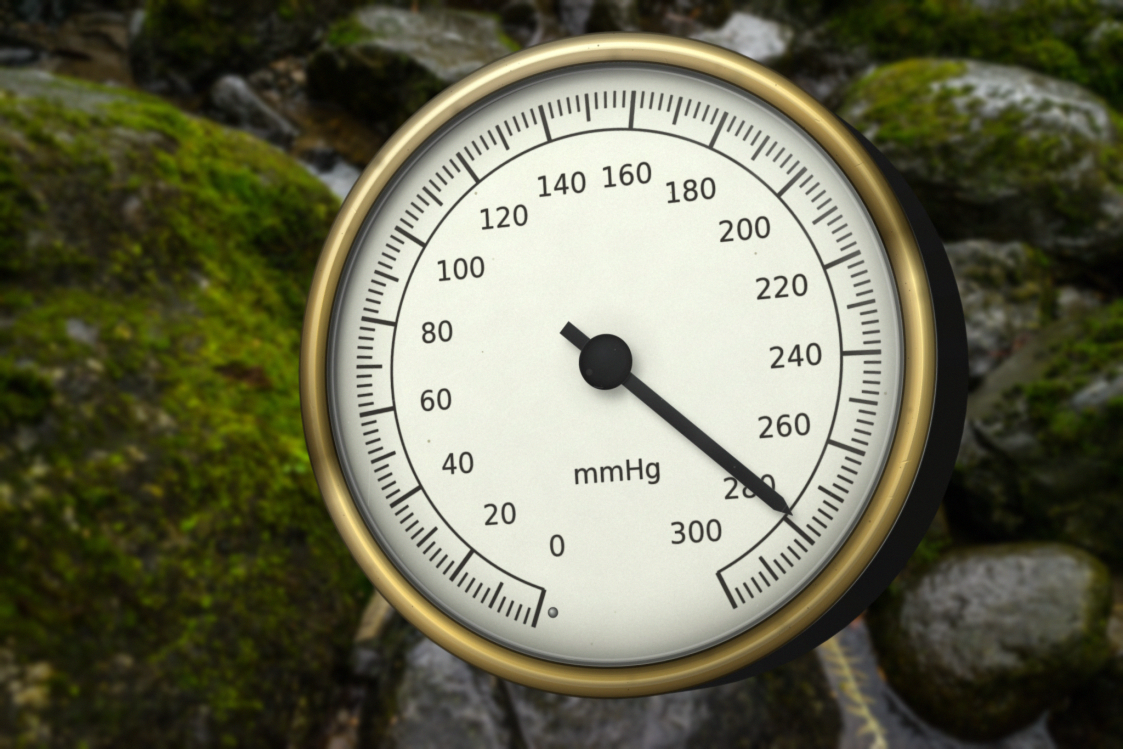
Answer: 278 mmHg
